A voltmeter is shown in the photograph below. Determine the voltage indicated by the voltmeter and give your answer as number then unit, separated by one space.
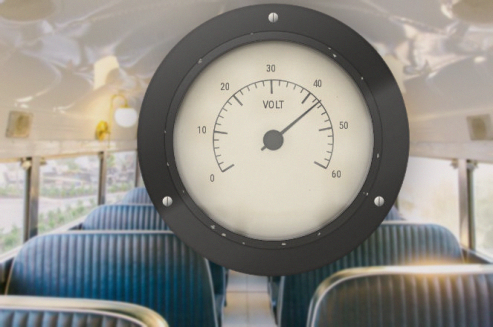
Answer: 43 V
